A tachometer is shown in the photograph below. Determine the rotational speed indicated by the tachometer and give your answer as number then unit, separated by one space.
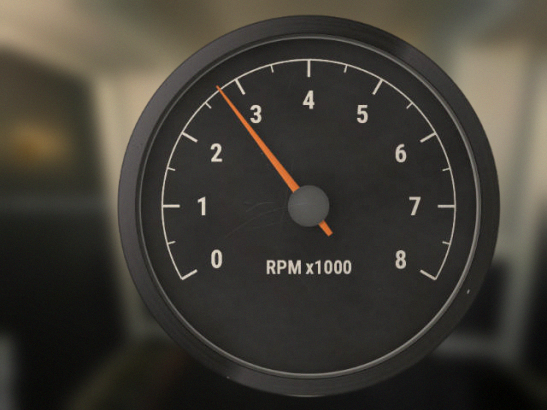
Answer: 2750 rpm
